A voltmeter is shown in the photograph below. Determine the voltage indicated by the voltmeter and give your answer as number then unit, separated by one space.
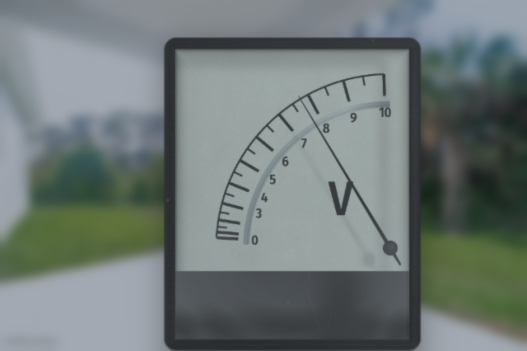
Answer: 7.75 V
